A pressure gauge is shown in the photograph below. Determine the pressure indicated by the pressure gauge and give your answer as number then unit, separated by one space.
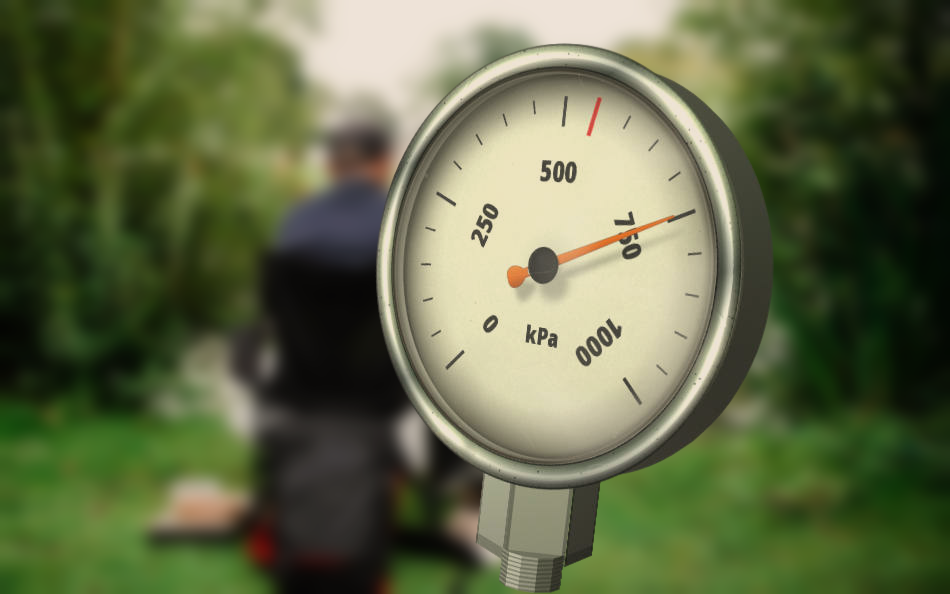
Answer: 750 kPa
